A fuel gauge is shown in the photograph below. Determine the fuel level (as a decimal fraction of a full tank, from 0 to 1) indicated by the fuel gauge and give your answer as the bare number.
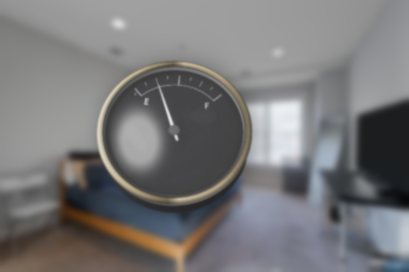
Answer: 0.25
